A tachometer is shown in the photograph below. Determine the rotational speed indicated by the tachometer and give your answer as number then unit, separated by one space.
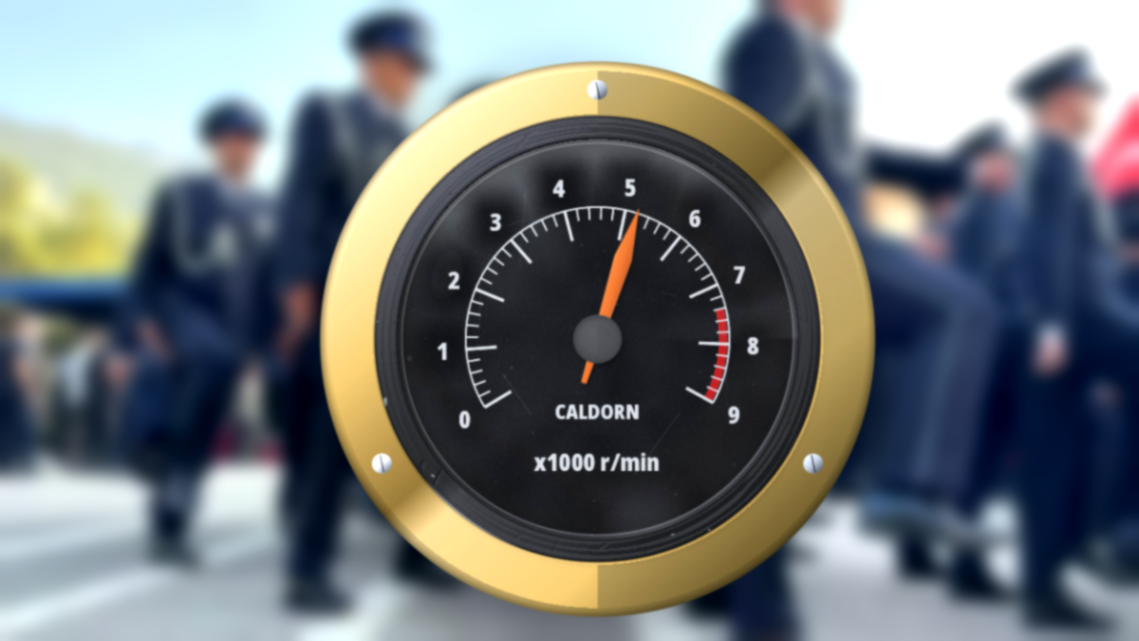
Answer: 5200 rpm
